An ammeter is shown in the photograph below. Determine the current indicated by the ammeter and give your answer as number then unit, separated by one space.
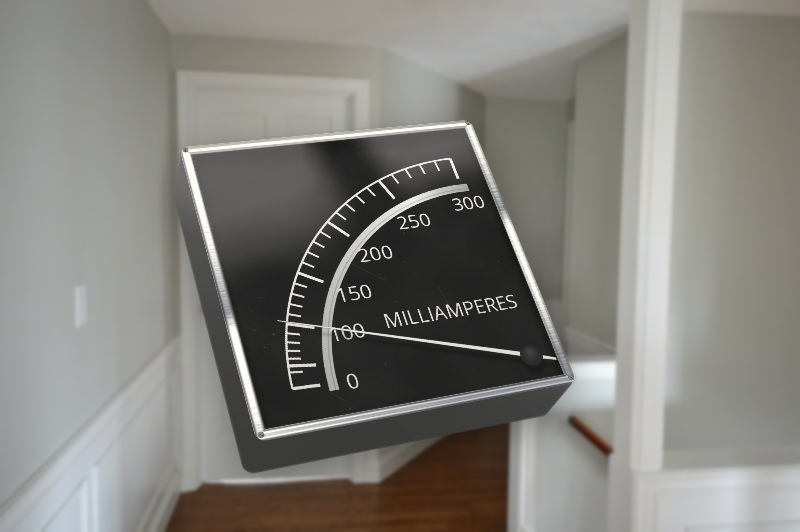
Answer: 100 mA
